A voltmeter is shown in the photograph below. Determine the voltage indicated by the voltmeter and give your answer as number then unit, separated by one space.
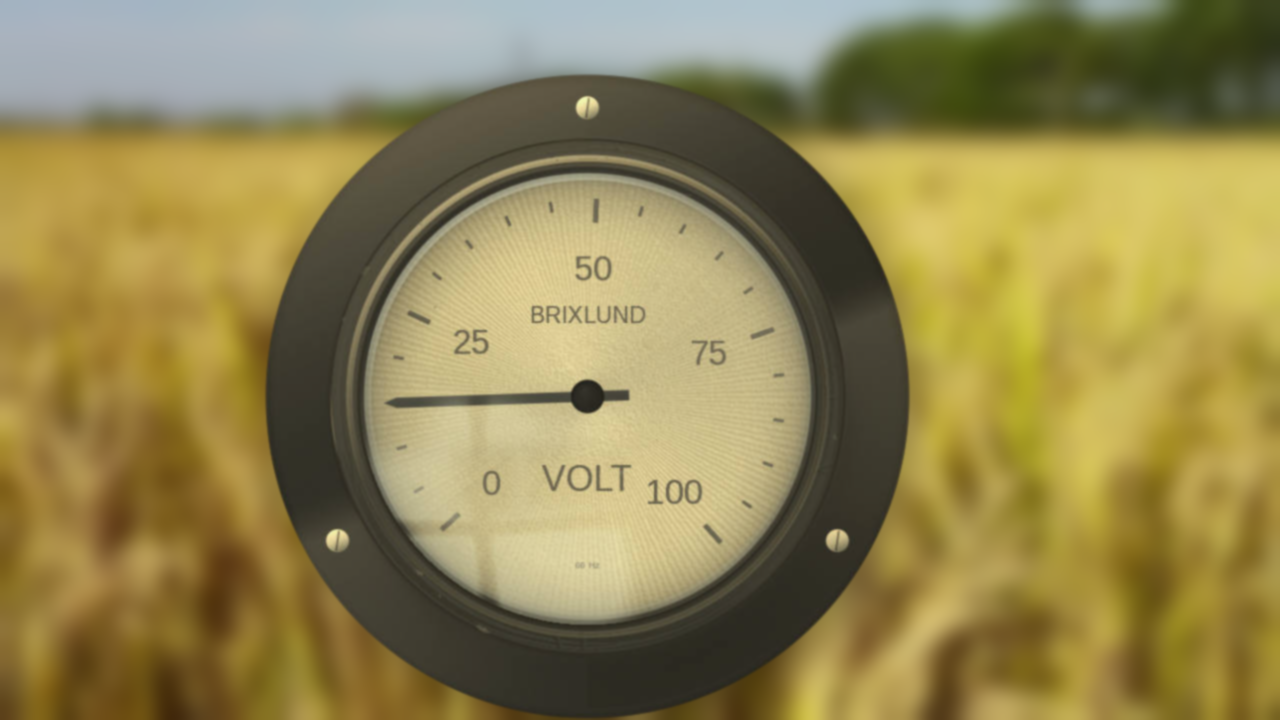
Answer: 15 V
